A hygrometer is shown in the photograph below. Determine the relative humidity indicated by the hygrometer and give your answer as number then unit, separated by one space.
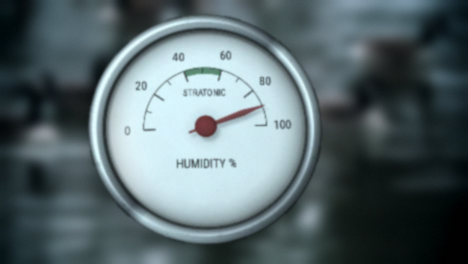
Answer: 90 %
